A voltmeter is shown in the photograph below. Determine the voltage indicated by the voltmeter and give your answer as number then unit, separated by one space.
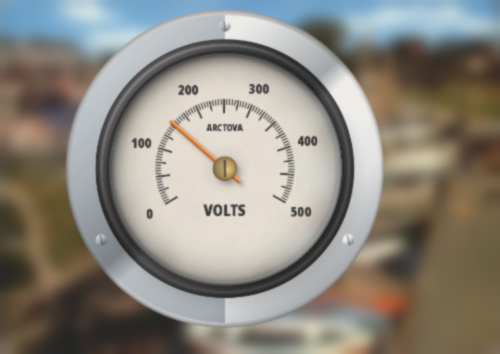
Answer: 150 V
